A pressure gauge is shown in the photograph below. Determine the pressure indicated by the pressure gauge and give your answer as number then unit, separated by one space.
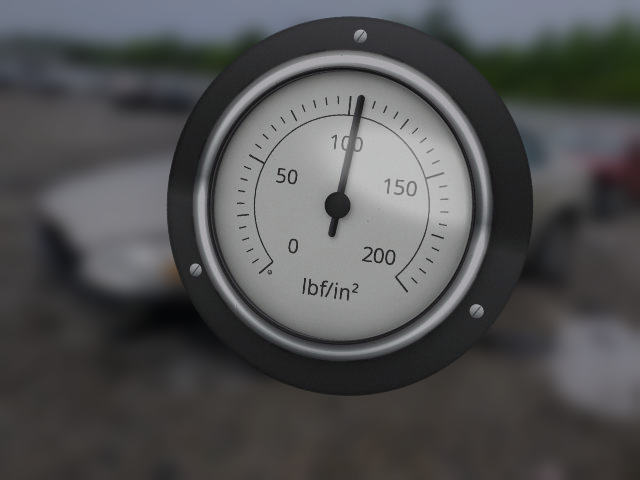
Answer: 105 psi
